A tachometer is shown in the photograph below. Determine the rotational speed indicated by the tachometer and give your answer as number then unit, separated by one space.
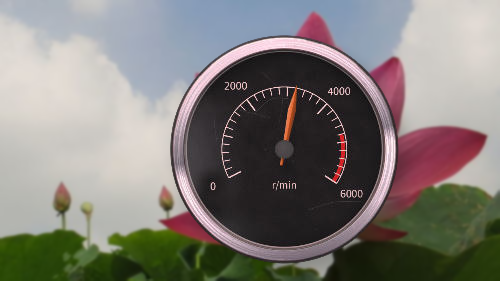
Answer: 3200 rpm
